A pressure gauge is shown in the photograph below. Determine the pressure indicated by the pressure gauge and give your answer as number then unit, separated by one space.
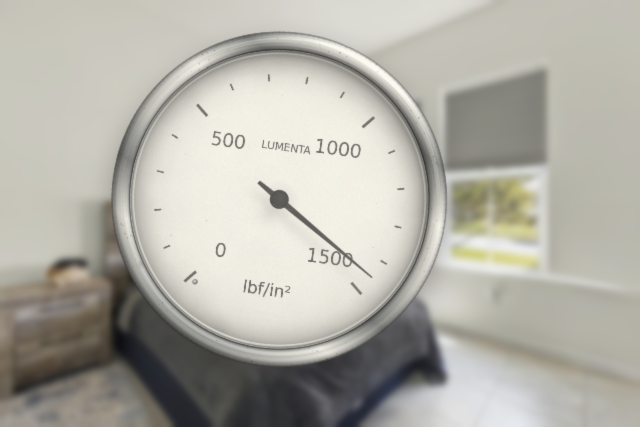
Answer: 1450 psi
